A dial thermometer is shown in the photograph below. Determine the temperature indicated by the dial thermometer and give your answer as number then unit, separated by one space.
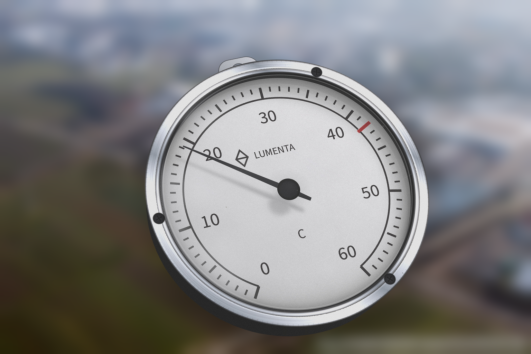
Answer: 19 °C
